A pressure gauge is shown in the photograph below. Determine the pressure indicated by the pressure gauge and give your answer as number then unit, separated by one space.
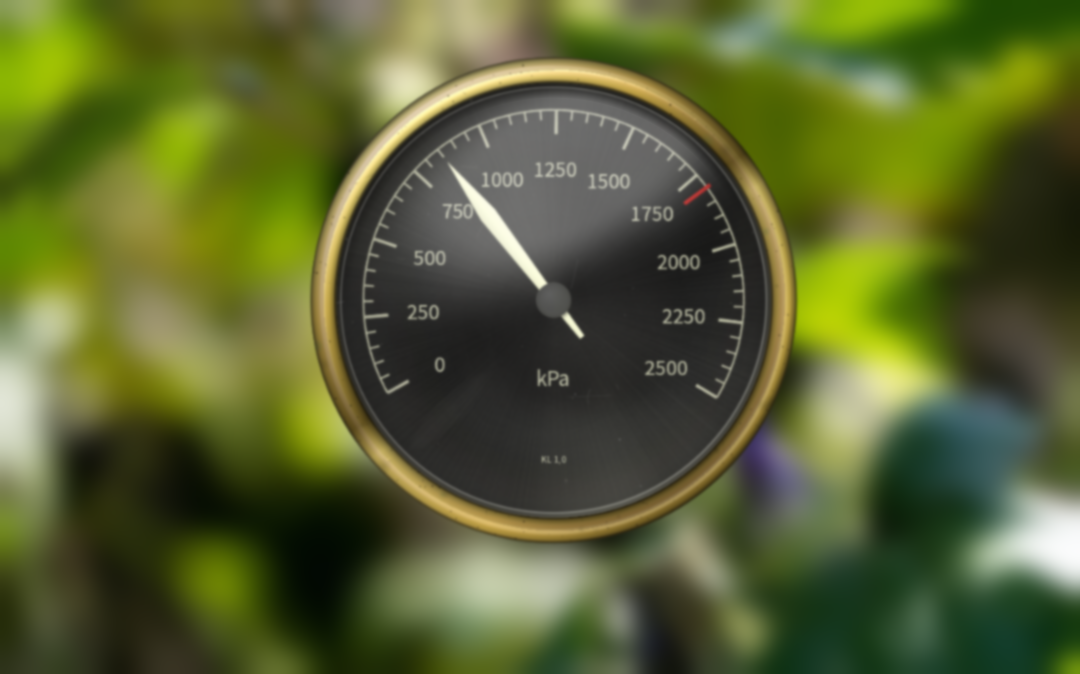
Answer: 850 kPa
